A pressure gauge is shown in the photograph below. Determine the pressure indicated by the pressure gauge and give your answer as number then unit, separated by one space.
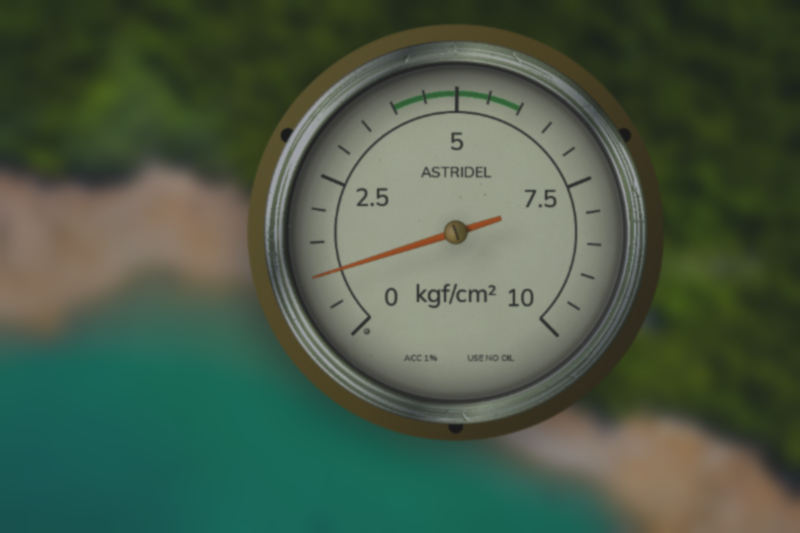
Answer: 1 kg/cm²
